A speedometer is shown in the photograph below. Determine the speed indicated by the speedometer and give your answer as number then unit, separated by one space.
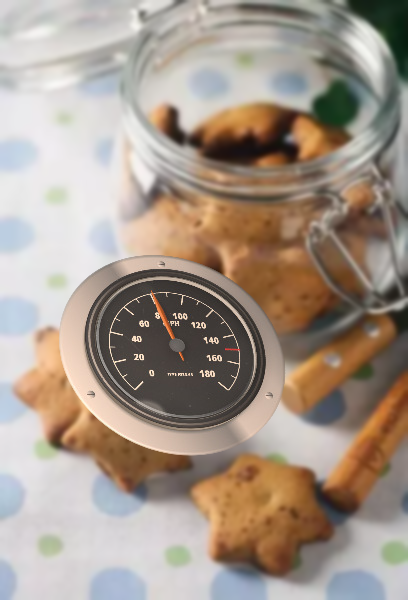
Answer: 80 mph
